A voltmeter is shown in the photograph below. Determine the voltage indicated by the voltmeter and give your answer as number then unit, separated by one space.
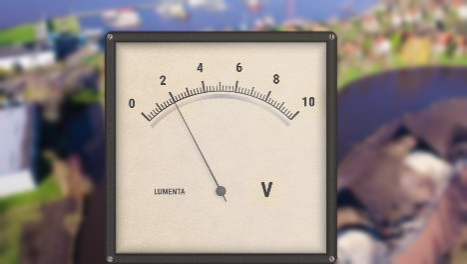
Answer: 2 V
